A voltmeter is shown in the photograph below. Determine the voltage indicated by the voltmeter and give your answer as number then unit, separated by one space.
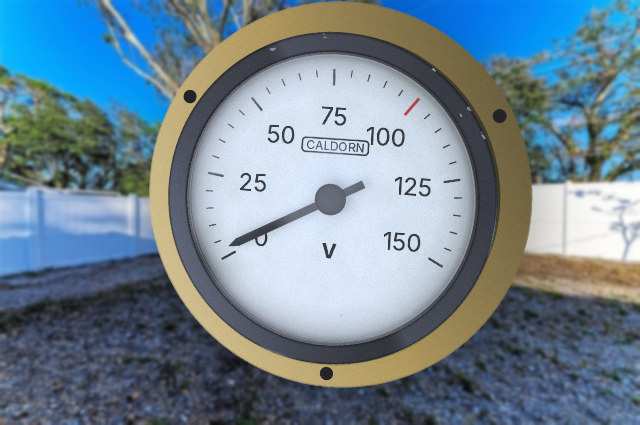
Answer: 2.5 V
